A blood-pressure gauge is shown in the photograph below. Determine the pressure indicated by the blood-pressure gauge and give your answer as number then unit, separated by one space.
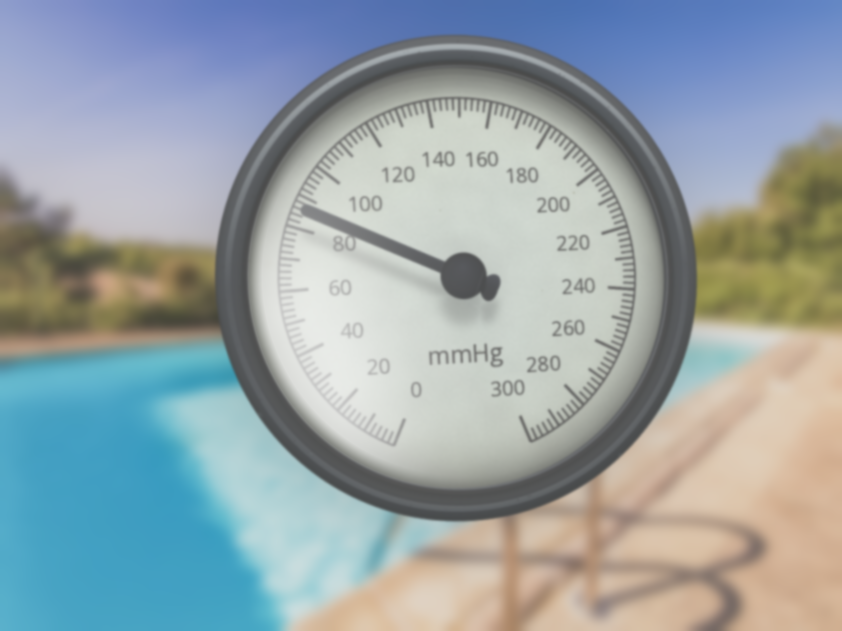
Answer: 86 mmHg
